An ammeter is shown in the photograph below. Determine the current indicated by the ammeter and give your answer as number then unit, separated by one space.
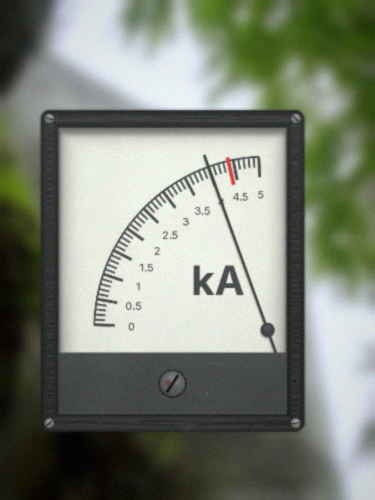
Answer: 4 kA
